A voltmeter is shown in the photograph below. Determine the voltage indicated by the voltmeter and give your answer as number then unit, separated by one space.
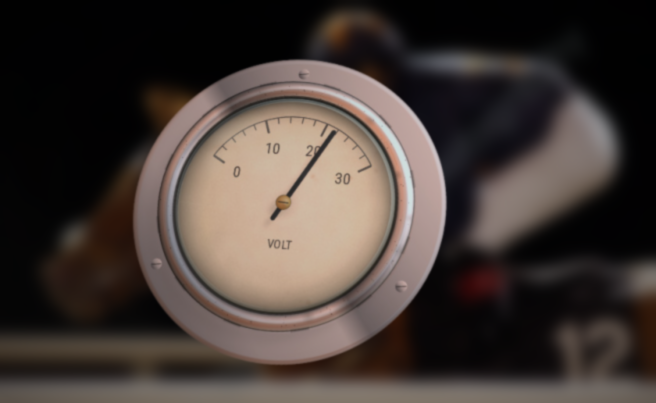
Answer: 22 V
